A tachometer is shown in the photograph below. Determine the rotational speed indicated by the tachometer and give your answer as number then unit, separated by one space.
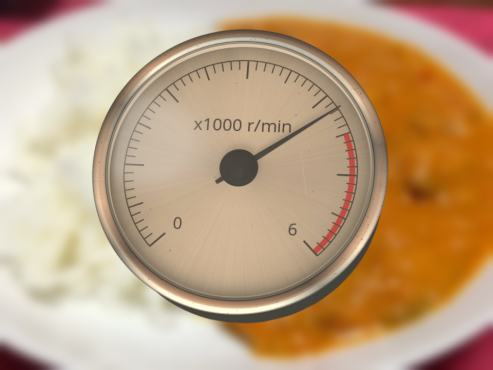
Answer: 4200 rpm
